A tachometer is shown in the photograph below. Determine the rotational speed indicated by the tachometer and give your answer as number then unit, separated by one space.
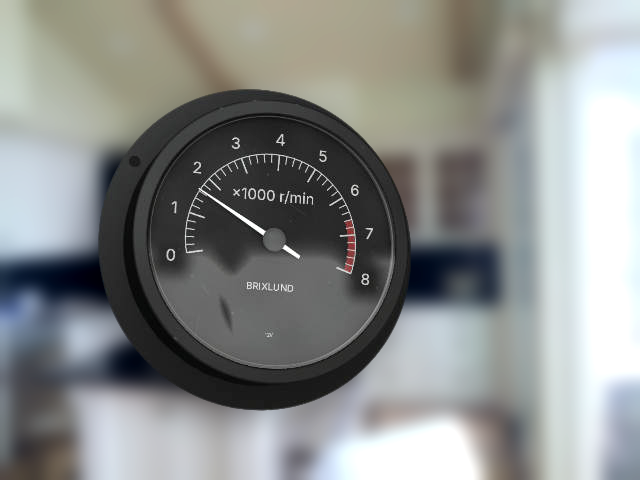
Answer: 1600 rpm
